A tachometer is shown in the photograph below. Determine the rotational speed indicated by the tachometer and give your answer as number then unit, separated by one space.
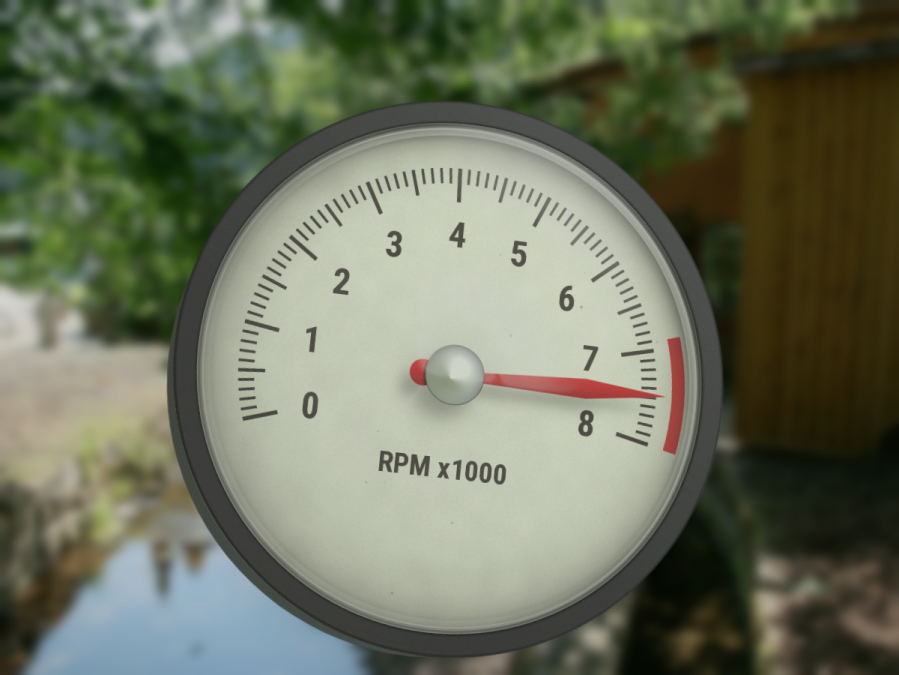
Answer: 7500 rpm
